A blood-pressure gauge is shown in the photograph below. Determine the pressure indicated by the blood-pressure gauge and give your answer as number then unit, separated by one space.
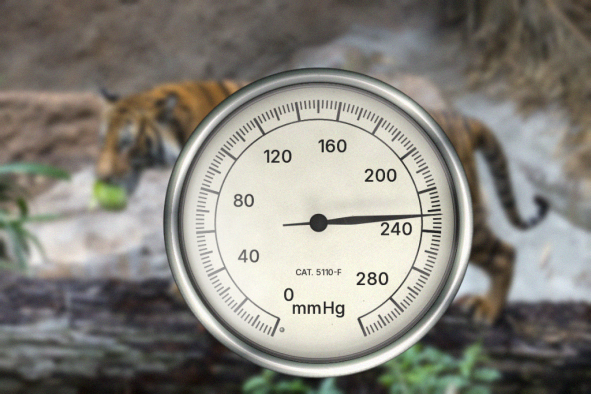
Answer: 232 mmHg
